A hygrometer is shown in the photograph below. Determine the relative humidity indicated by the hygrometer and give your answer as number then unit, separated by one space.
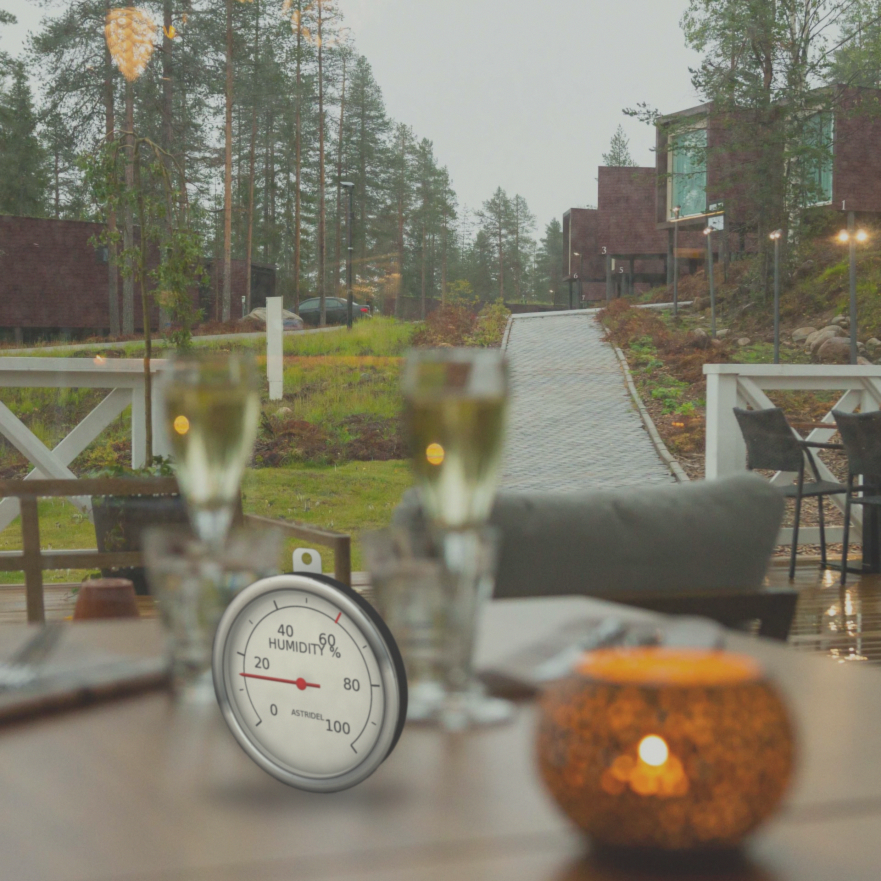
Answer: 15 %
